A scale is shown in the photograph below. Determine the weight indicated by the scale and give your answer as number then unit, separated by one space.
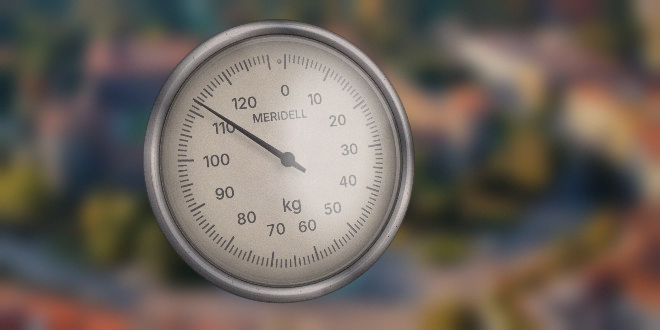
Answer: 112 kg
